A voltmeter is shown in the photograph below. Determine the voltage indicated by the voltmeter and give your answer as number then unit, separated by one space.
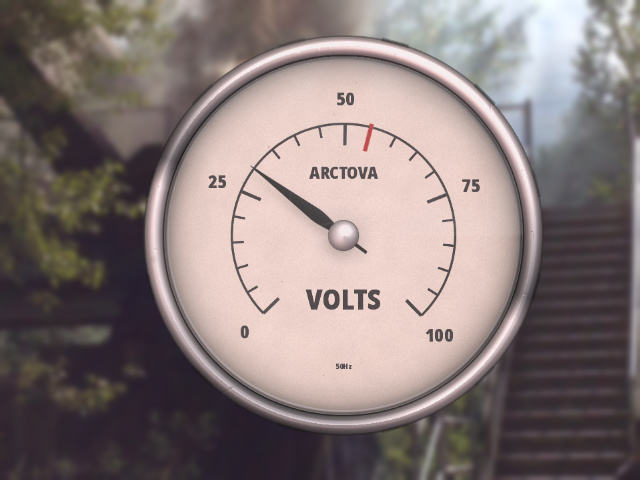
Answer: 30 V
